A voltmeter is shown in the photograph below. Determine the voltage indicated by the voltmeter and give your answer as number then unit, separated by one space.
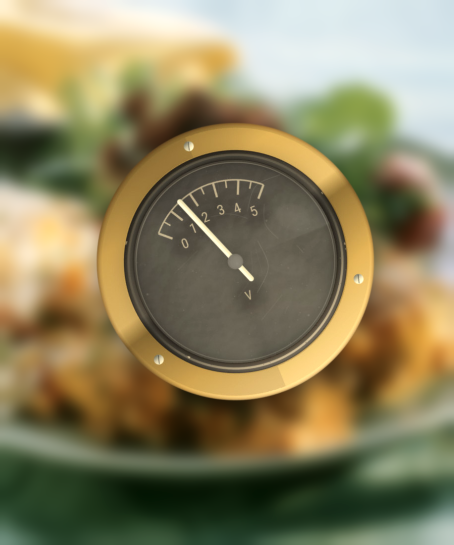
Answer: 1.5 V
